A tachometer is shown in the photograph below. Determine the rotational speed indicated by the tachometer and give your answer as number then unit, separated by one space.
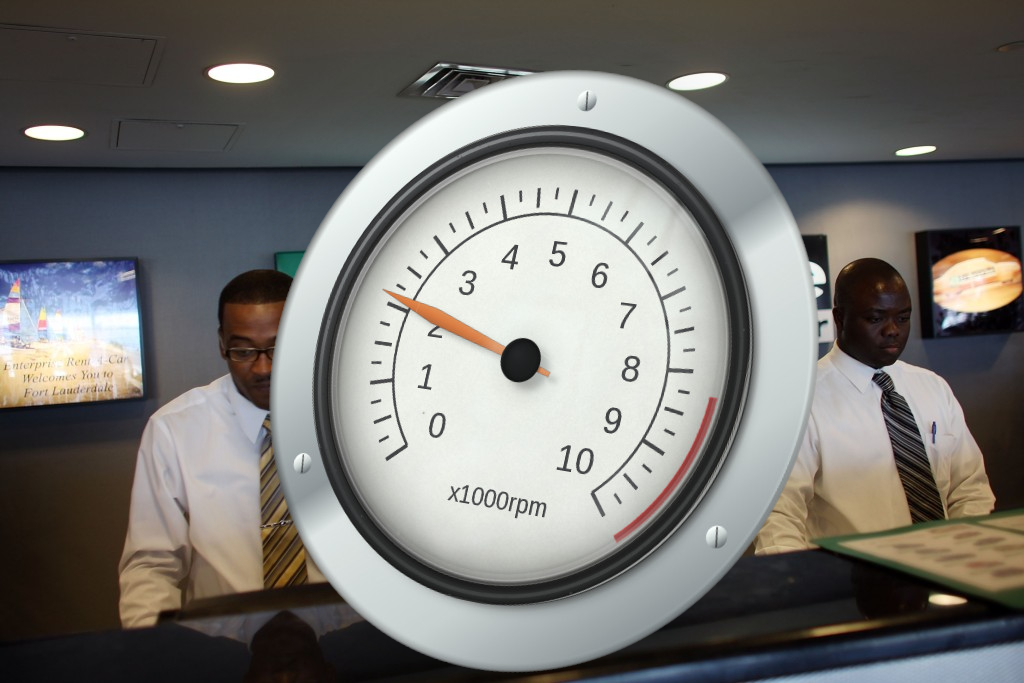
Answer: 2125 rpm
